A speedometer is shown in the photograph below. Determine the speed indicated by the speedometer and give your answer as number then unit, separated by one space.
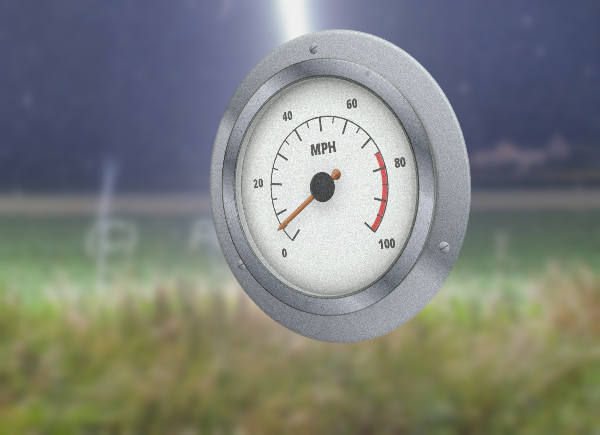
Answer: 5 mph
